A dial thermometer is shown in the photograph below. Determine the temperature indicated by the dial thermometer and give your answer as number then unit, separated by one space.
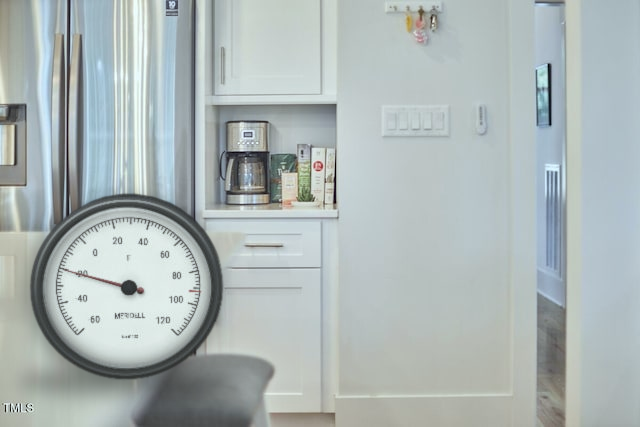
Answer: -20 °F
